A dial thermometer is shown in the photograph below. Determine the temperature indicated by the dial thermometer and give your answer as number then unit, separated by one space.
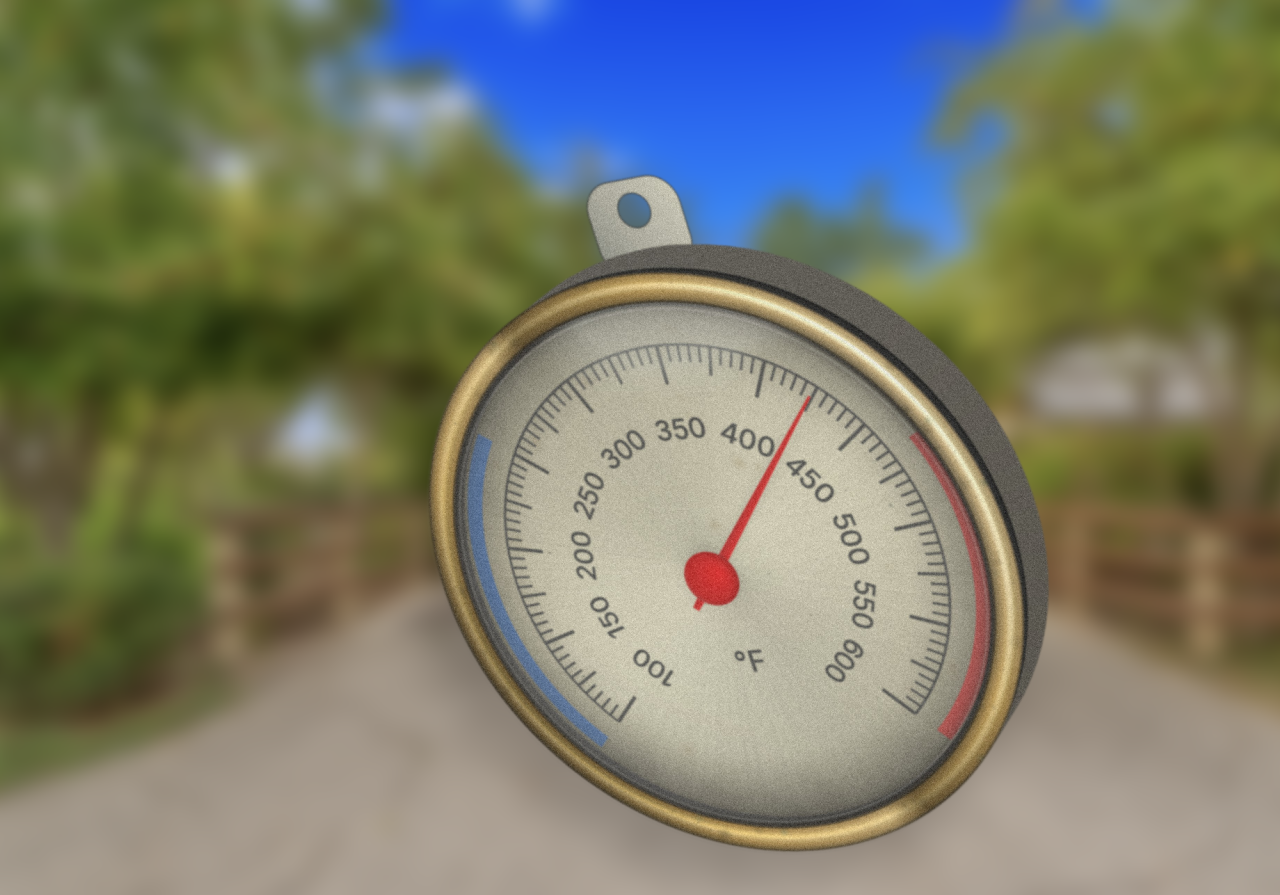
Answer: 425 °F
